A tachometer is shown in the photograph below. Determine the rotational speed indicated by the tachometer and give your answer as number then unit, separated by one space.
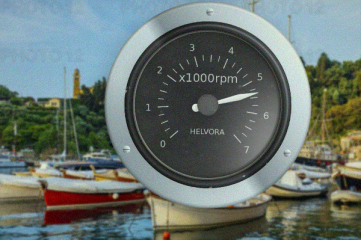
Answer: 5375 rpm
